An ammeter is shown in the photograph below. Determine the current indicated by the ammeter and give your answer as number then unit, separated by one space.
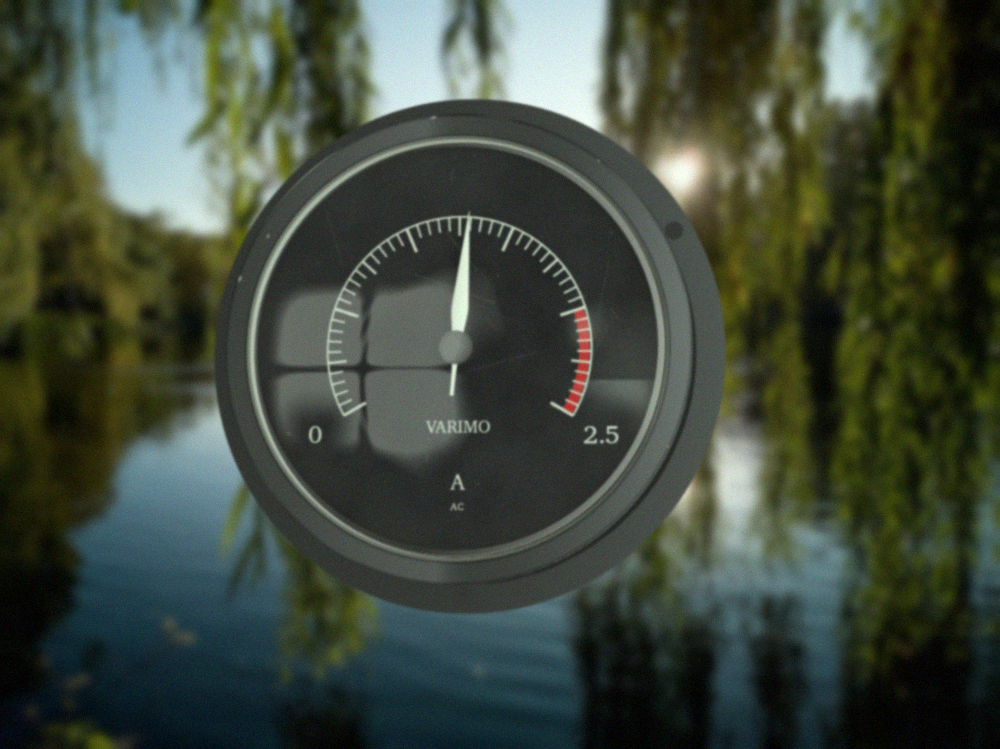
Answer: 1.3 A
